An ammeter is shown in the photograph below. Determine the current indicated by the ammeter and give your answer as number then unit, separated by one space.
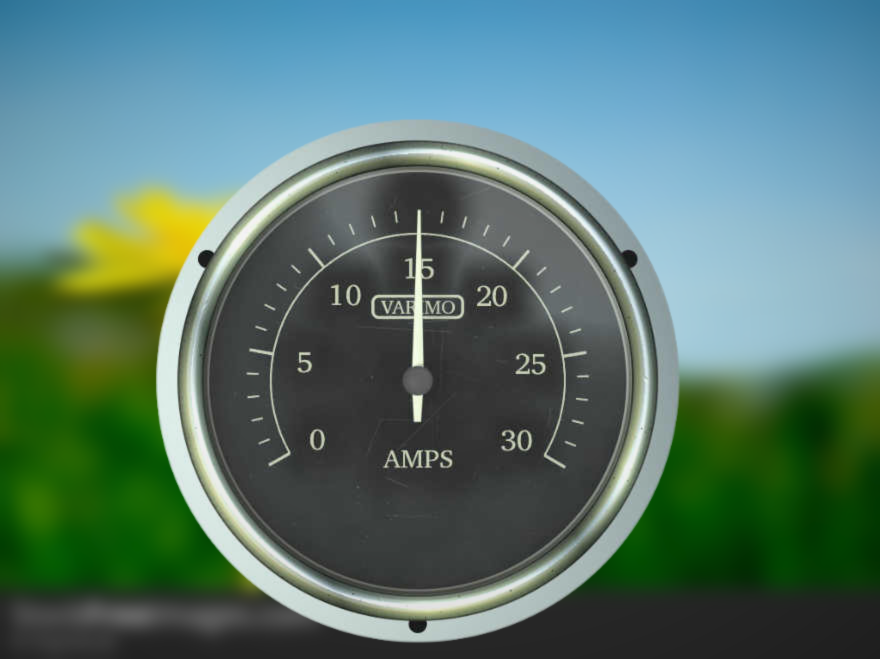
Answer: 15 A
